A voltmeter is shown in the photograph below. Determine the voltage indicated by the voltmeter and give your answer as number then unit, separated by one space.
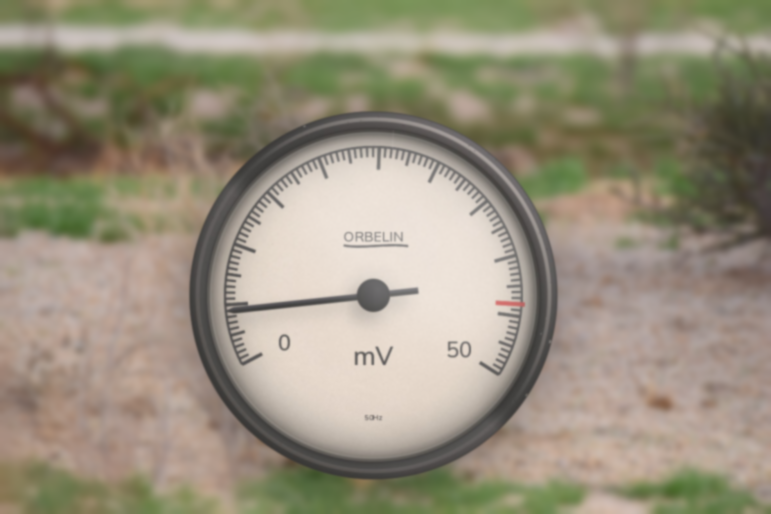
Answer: 4.5 mV
